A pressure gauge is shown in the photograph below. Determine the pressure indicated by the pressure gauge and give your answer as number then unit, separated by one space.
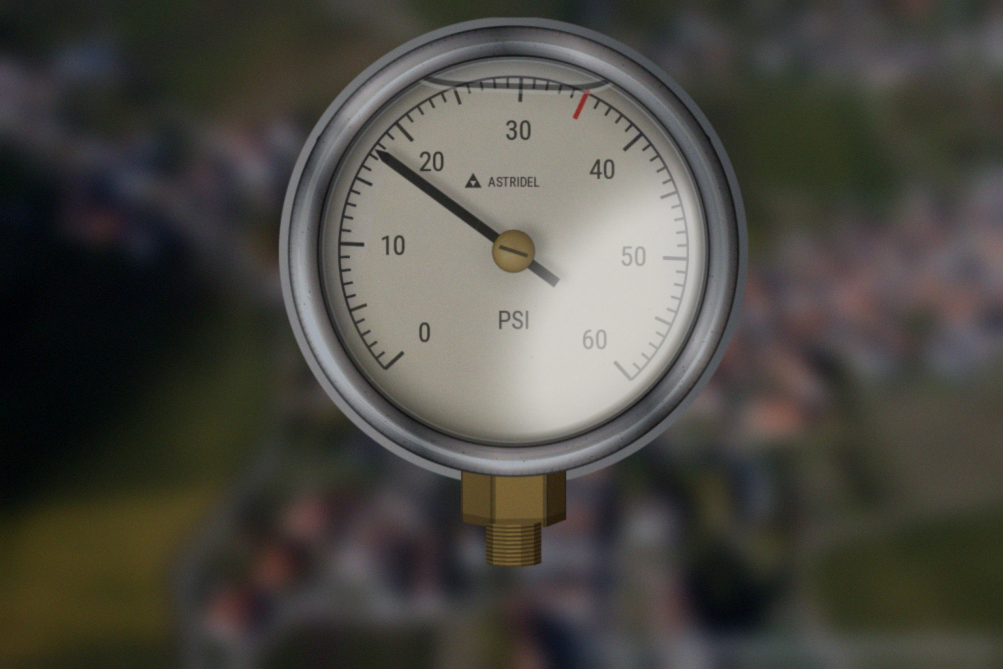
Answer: 17.5 psi
